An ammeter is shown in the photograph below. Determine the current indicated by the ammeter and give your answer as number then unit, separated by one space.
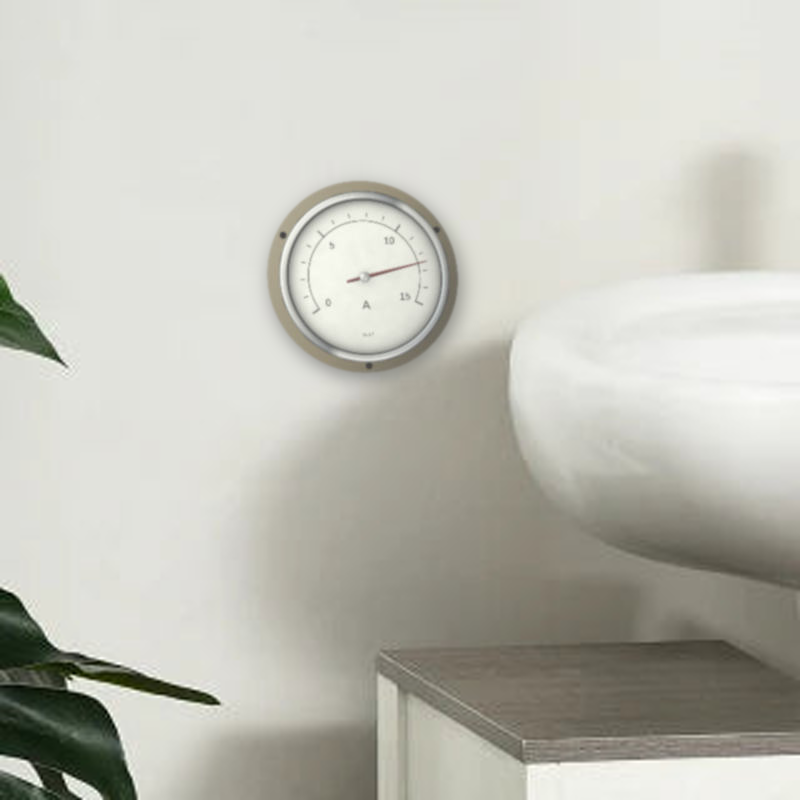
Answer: 12.5 A
